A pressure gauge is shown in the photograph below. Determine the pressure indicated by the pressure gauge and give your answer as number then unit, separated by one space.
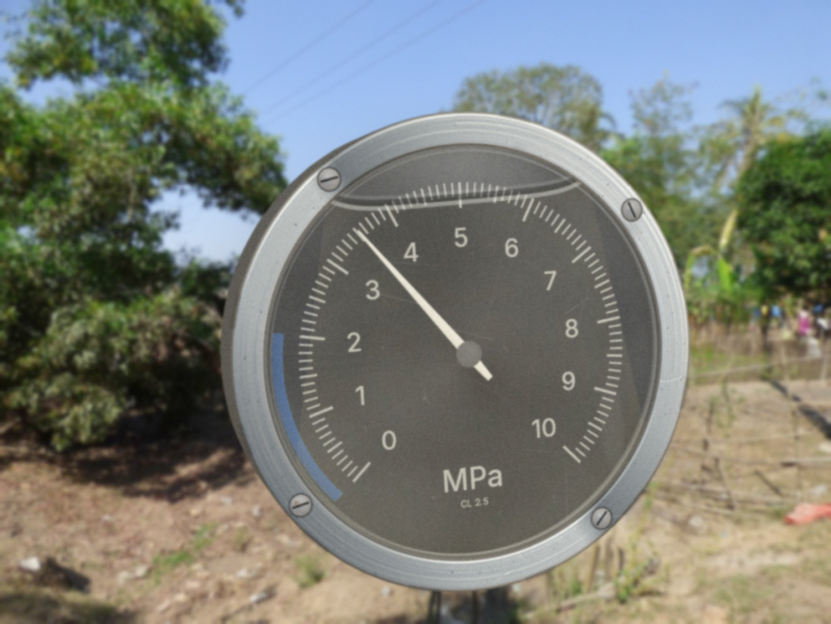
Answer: 3.5 MPa
